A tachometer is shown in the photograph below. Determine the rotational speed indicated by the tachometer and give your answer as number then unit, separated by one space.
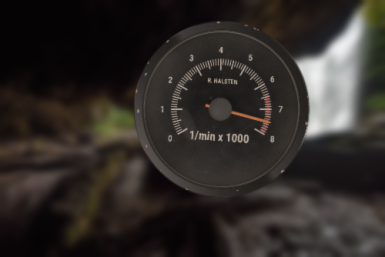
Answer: 7500 rpm
